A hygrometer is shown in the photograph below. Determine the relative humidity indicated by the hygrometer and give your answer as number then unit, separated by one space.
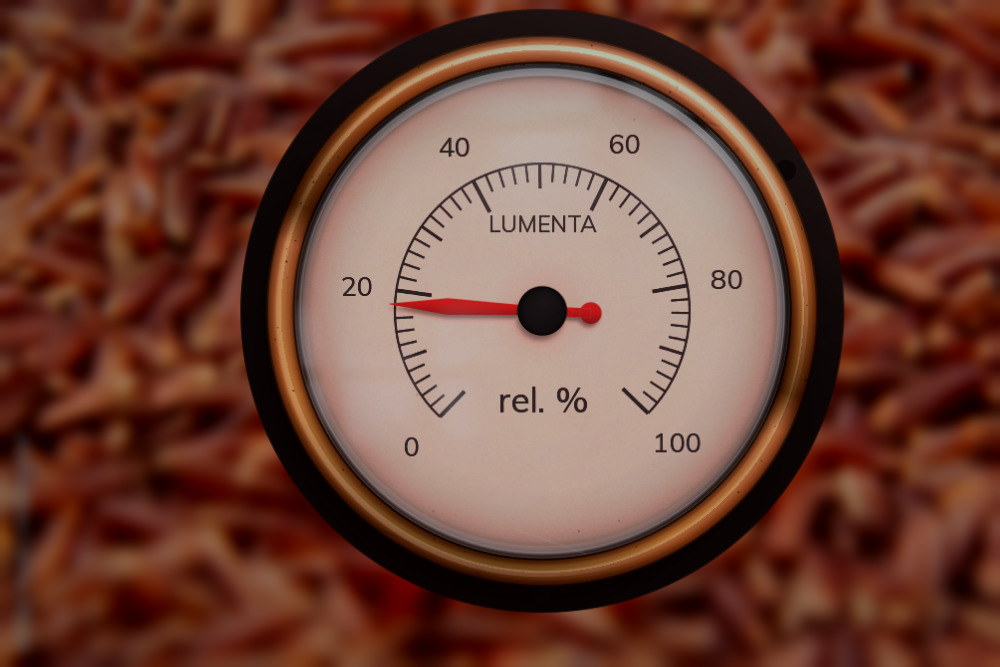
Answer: 18 %
